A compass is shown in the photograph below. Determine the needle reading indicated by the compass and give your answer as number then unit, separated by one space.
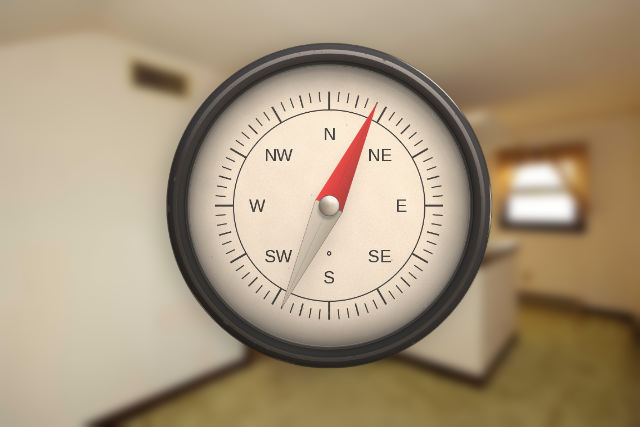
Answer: 25 °
